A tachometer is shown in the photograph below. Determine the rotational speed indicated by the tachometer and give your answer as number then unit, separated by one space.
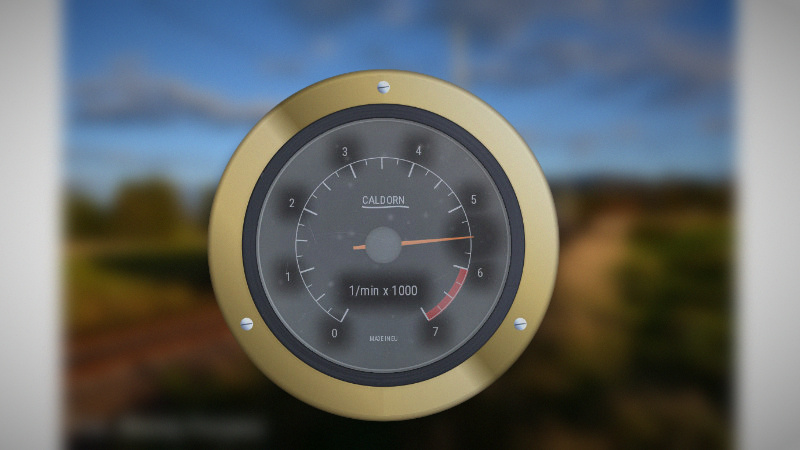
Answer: 5500 rpm
